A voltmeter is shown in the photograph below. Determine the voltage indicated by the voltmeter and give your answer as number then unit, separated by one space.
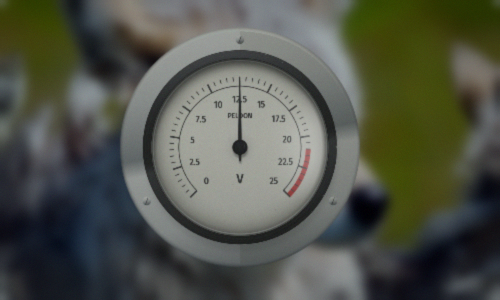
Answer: 12.5 V
